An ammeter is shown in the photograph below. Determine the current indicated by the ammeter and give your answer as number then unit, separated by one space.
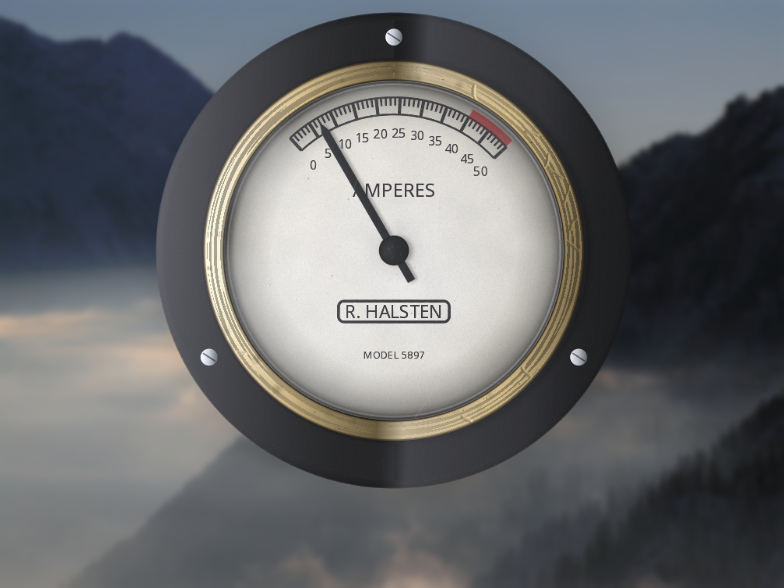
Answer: 7 A
